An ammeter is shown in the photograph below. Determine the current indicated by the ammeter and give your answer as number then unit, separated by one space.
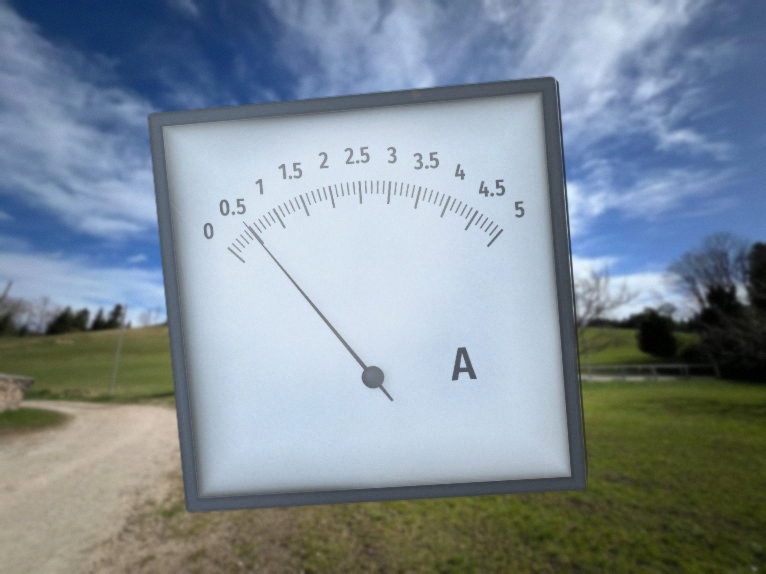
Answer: 0.5 A
